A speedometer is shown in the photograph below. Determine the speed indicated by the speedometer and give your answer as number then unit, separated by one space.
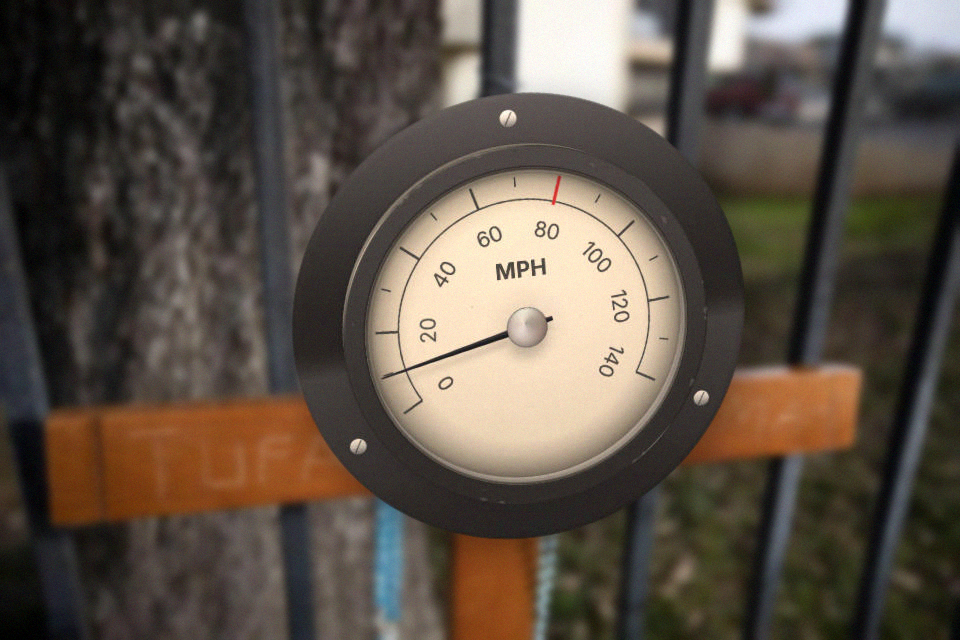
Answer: 10 mph
